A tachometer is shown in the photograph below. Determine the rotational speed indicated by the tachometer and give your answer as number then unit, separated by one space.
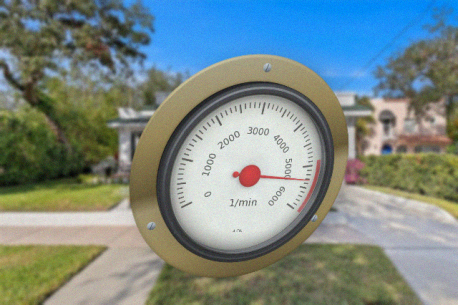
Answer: 5300 rpm
